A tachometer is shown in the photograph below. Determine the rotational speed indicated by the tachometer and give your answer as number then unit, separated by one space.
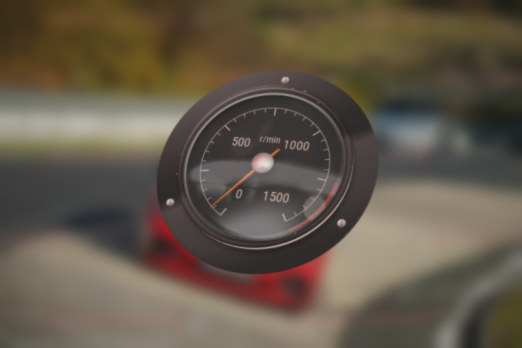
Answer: 50 rpm
